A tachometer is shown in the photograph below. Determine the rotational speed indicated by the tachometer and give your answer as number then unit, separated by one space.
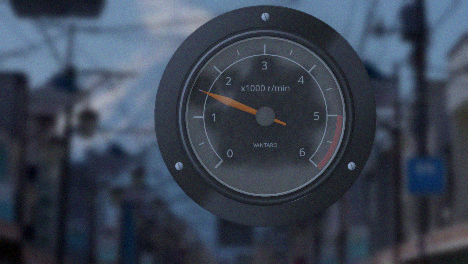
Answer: 1500 rpm
